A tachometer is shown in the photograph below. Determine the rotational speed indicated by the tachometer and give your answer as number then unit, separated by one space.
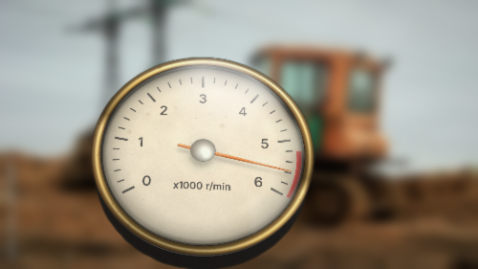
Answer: 5600 rpm
